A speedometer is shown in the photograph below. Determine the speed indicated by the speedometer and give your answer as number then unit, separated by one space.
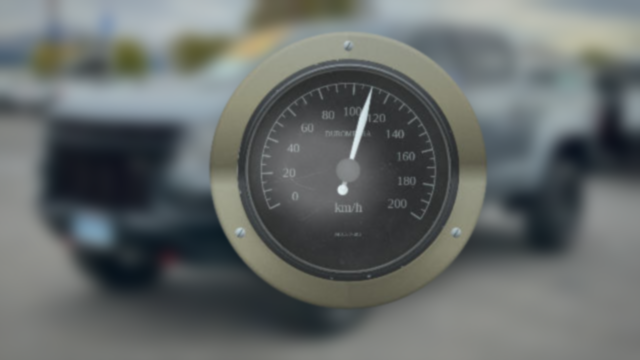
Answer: 110 km/h
